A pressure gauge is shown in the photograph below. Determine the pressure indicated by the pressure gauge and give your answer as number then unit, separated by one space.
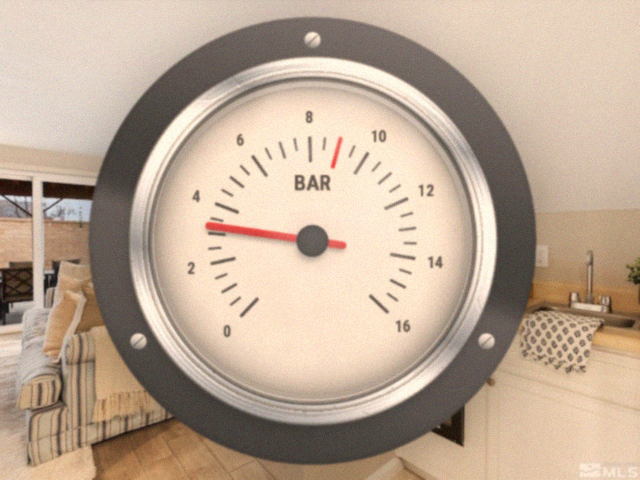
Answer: 3.25 bar
